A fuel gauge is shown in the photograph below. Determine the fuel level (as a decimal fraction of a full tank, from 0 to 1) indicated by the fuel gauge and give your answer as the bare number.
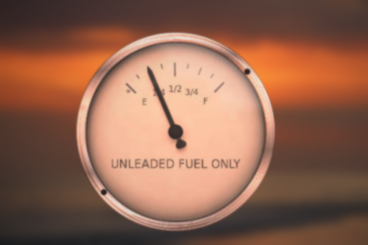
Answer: 0.25
